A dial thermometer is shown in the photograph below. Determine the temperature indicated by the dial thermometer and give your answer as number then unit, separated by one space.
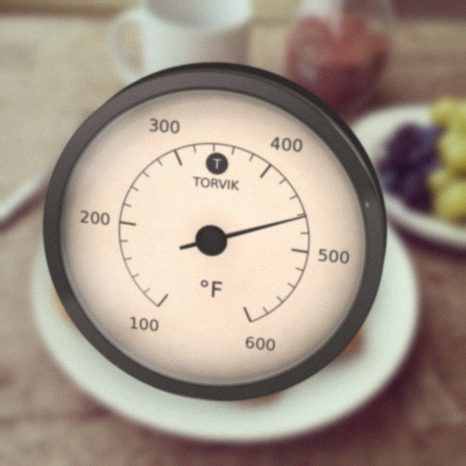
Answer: 460 °F
